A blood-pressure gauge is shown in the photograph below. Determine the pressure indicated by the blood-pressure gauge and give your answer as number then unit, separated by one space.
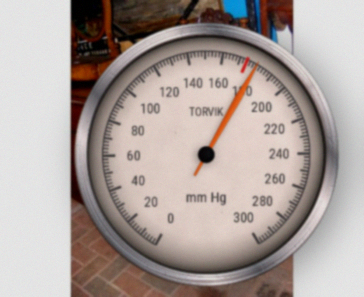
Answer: 180 mmHg
